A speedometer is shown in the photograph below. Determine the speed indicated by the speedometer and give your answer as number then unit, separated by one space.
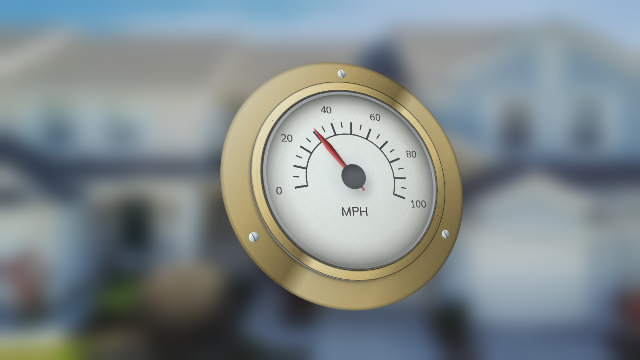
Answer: 30 mph
